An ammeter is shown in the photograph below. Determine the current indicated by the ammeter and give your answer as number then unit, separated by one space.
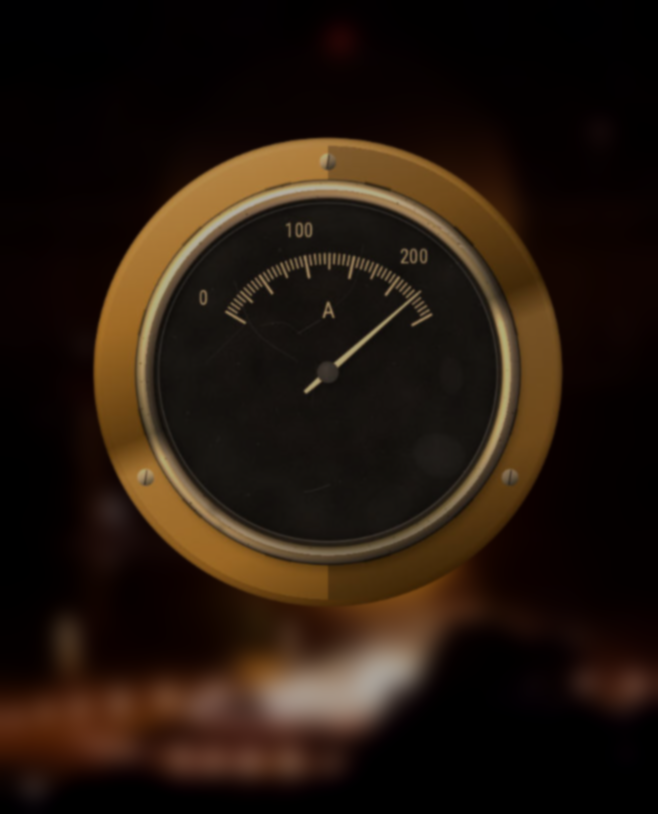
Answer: 225 A
